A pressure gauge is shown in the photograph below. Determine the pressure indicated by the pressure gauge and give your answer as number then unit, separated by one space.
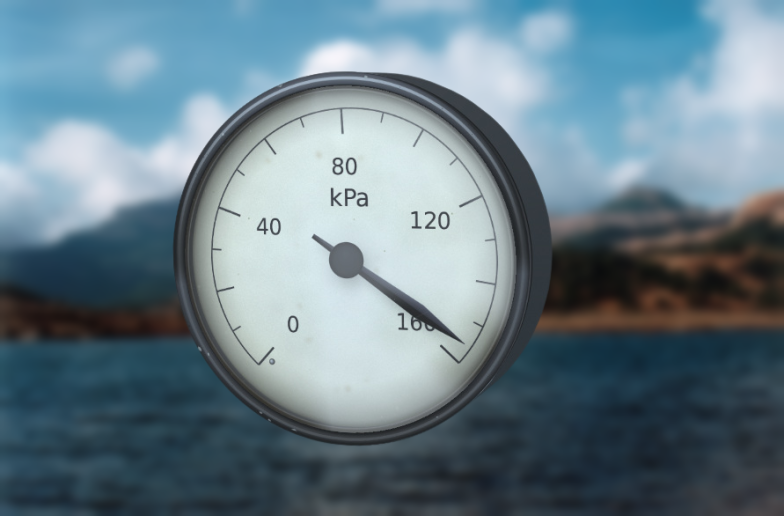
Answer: 155 kPa
